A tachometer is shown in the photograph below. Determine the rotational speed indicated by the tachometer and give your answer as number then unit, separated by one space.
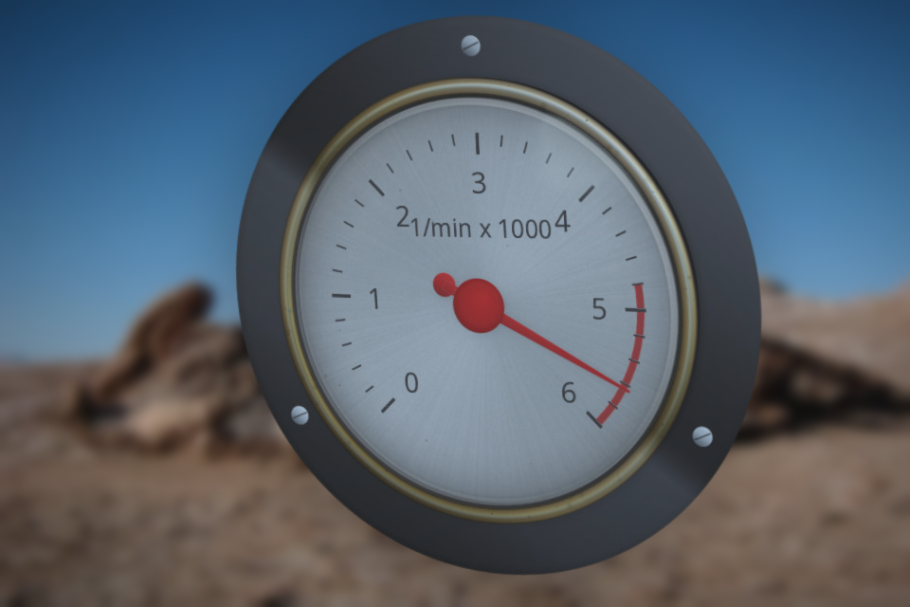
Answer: 5600 rpm
